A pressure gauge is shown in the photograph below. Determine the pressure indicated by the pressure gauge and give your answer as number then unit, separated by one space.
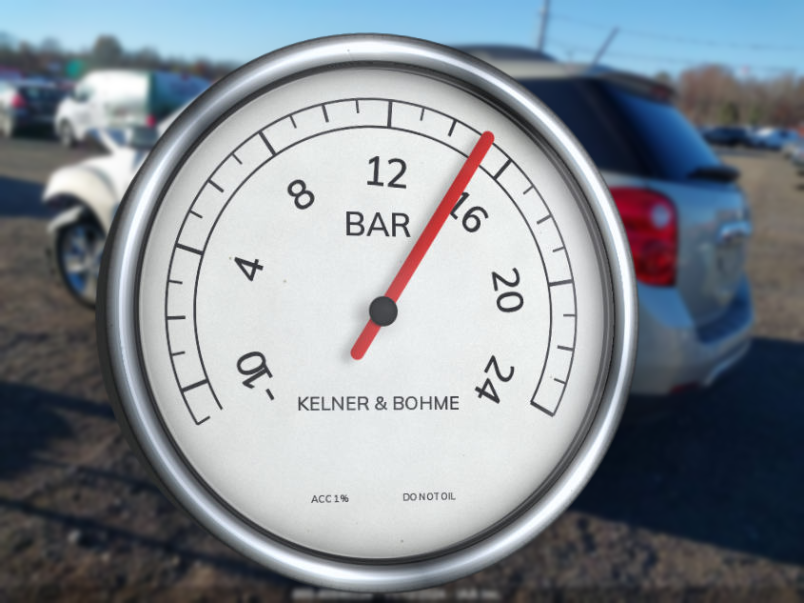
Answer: 15 bar
